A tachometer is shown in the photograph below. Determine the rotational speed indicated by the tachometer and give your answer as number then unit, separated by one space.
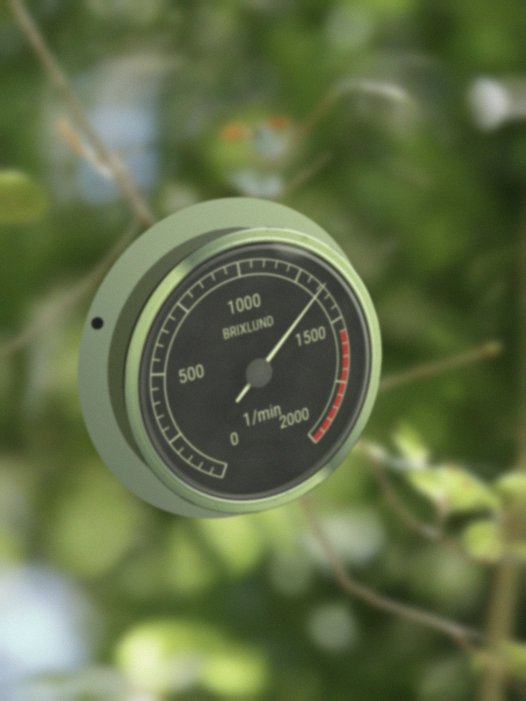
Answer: 1350 rpm
